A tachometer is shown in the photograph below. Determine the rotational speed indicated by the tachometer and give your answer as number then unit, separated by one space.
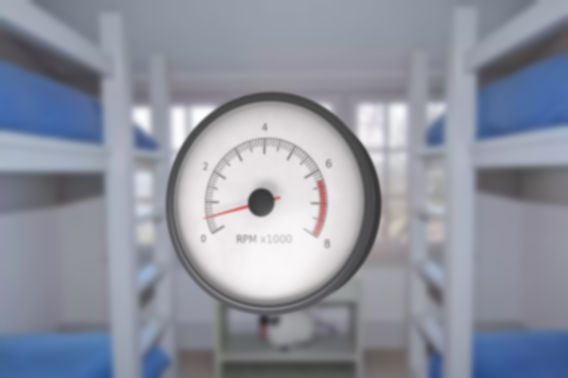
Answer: 500 rpm
